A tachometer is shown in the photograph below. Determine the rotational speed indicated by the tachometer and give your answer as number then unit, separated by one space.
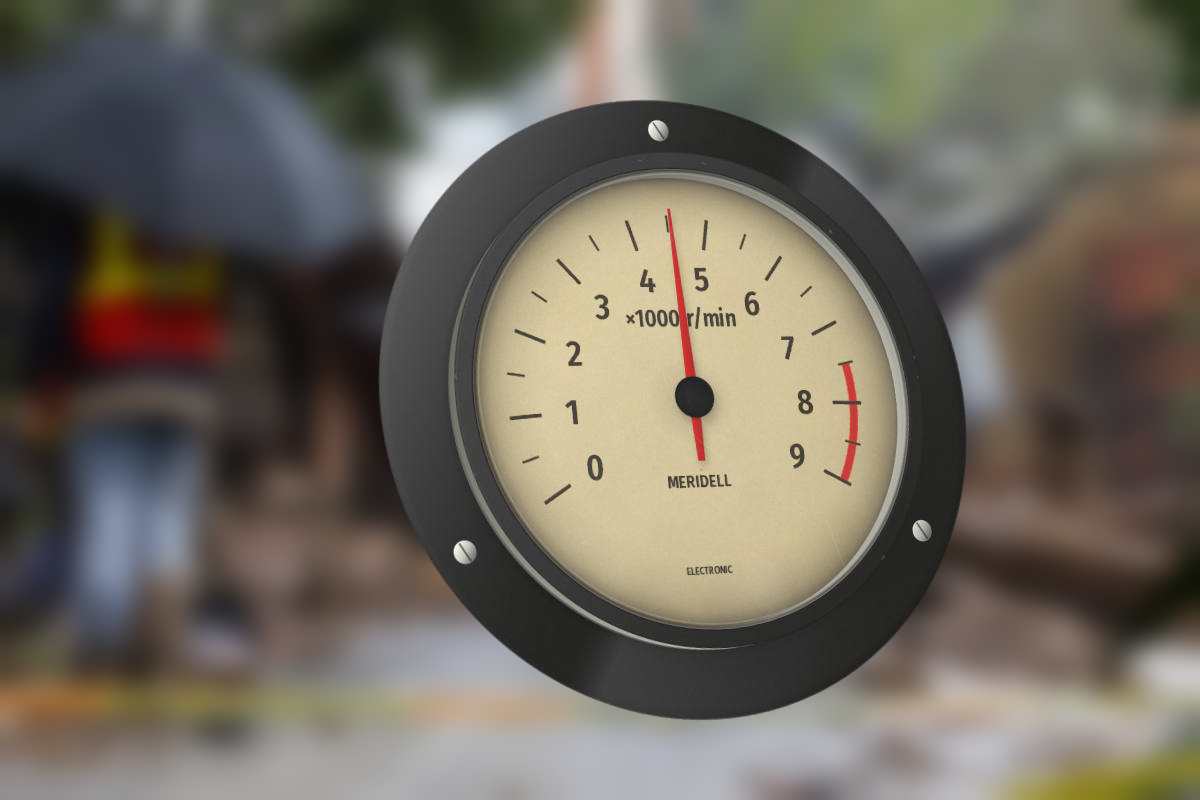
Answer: 4500 rpm
